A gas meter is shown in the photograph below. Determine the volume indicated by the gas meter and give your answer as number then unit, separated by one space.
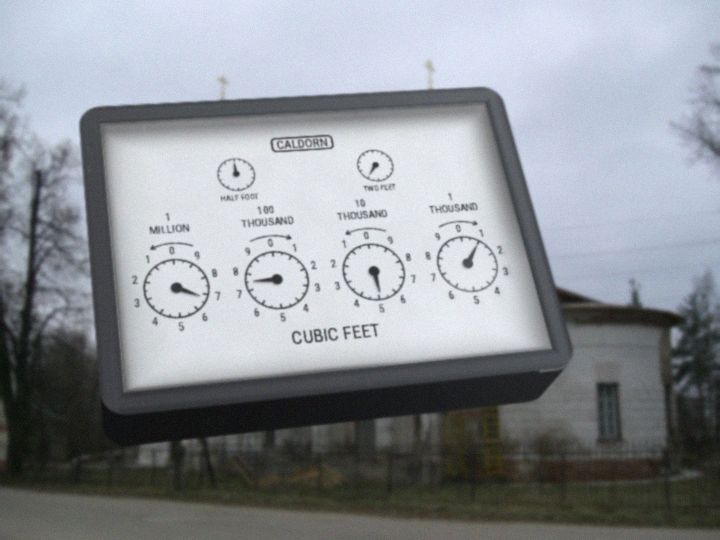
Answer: 675100 ft³
